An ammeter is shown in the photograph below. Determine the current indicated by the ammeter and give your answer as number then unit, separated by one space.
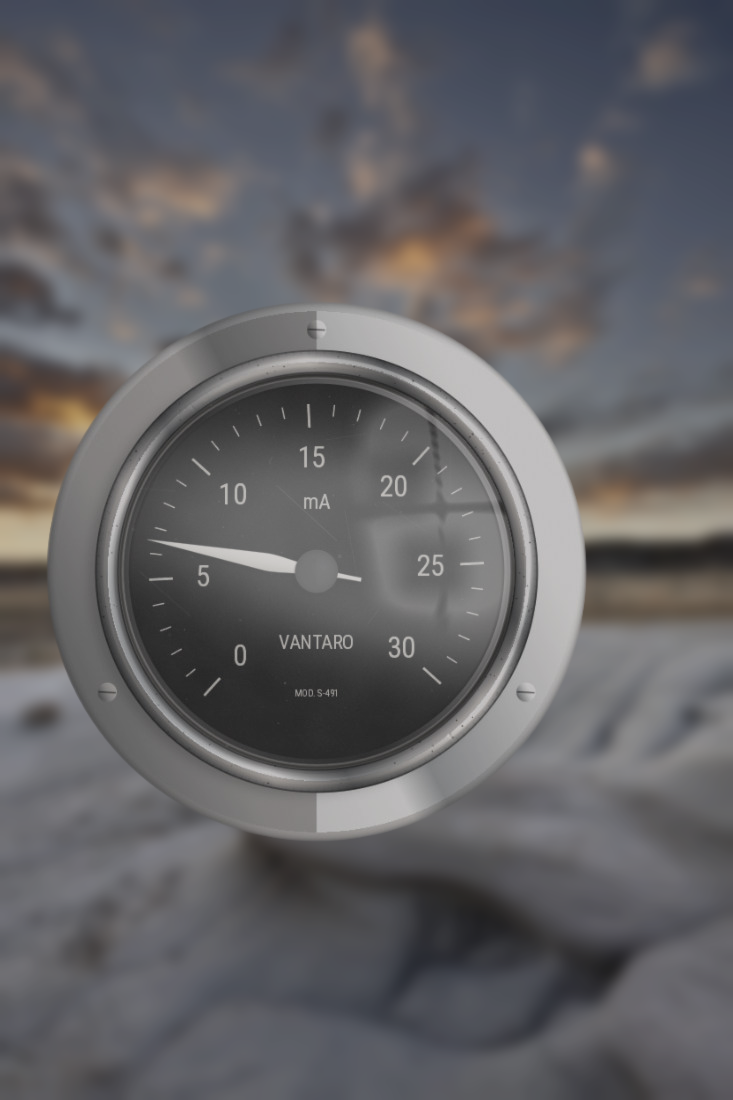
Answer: 6.5 mA
